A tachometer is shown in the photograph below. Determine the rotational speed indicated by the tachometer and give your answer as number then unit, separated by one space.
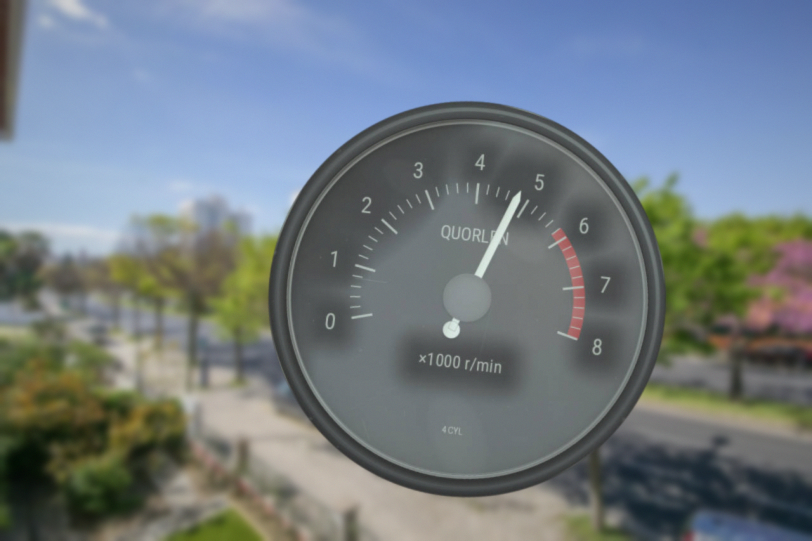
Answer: 4800 rpm
